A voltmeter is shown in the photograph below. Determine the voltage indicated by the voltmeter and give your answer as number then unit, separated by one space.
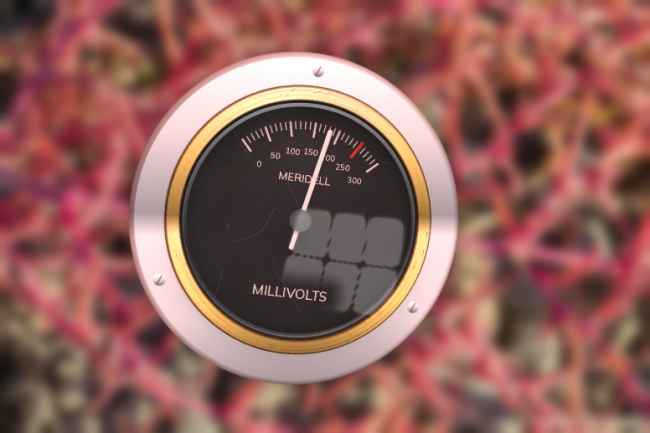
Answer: 180 mV
